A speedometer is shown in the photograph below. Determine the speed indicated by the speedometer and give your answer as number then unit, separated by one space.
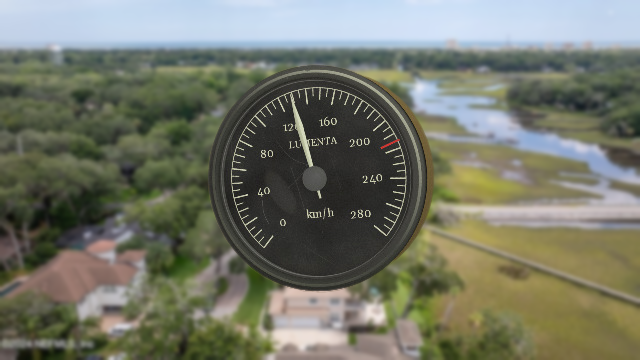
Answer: 130 km/h
